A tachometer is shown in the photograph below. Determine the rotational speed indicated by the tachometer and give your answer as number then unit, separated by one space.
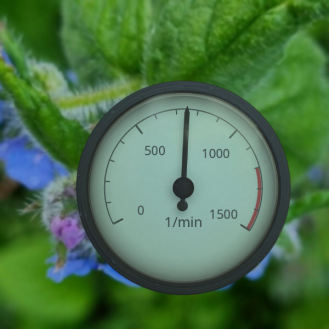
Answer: 750 rpm
